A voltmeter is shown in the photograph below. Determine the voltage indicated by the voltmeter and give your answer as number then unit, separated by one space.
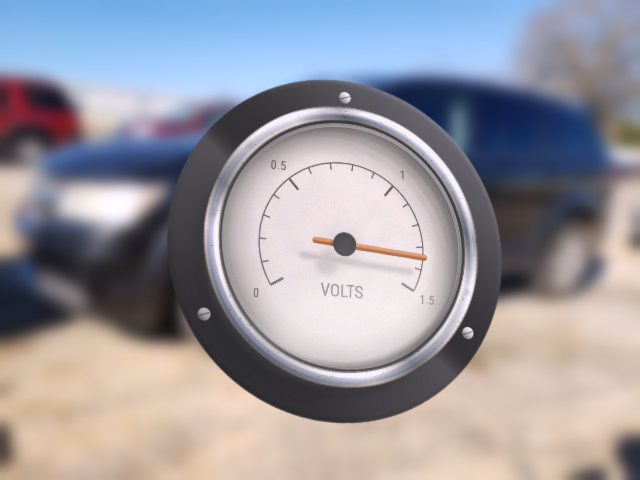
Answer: 1.35 V
